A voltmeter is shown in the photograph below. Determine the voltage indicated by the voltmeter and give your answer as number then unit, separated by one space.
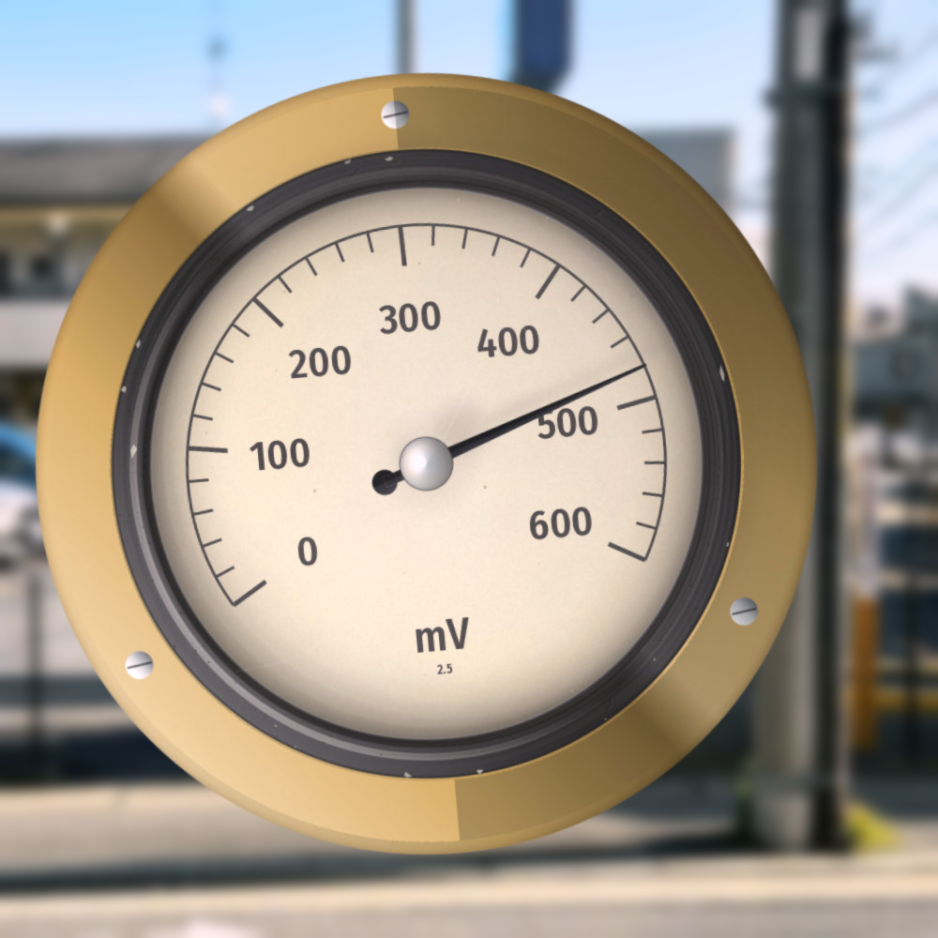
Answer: 480 mV
